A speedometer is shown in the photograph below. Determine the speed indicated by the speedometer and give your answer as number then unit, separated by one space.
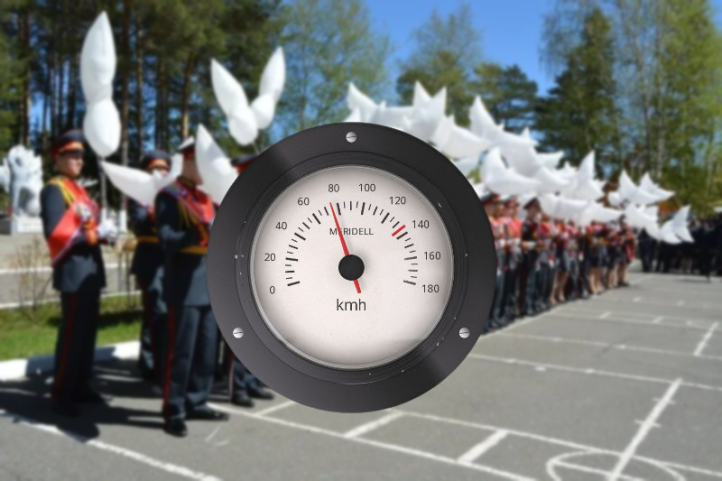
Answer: 75 km/h
